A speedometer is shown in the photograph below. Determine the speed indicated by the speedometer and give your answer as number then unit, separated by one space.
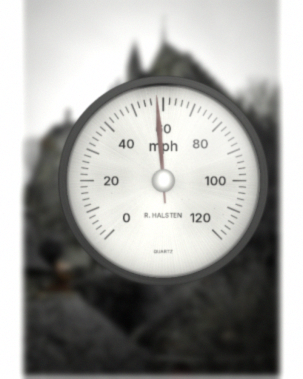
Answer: 58 mph
